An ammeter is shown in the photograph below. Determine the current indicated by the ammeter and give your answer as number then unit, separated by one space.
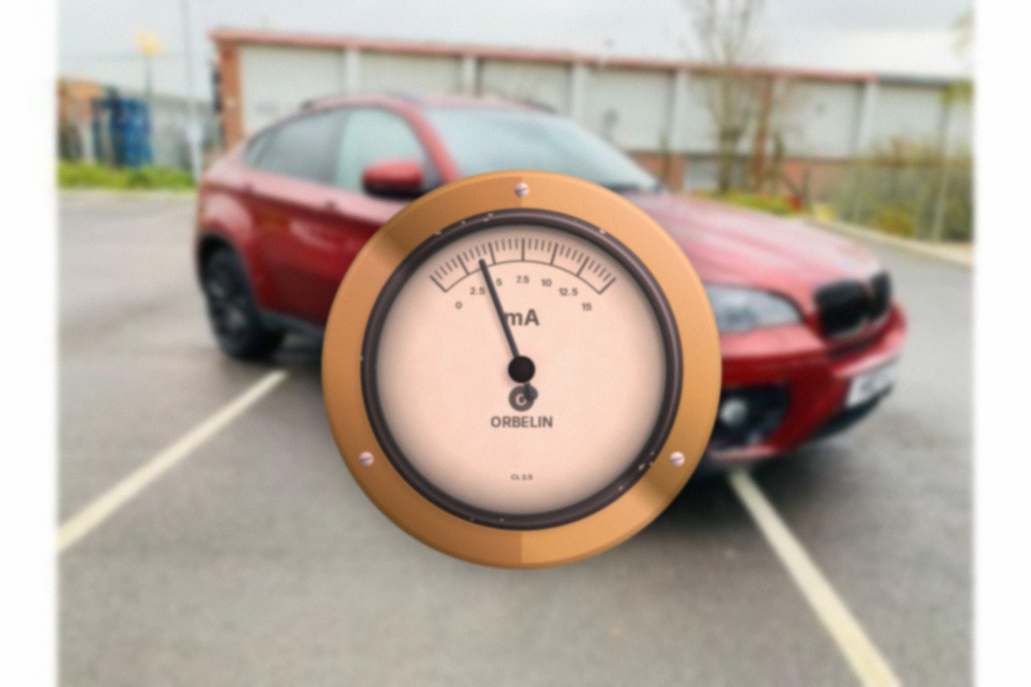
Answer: 4 mA
